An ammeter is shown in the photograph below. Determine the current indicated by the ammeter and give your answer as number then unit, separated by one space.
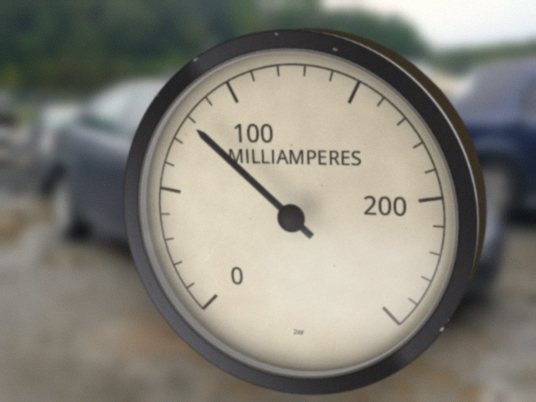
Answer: 80 mA
